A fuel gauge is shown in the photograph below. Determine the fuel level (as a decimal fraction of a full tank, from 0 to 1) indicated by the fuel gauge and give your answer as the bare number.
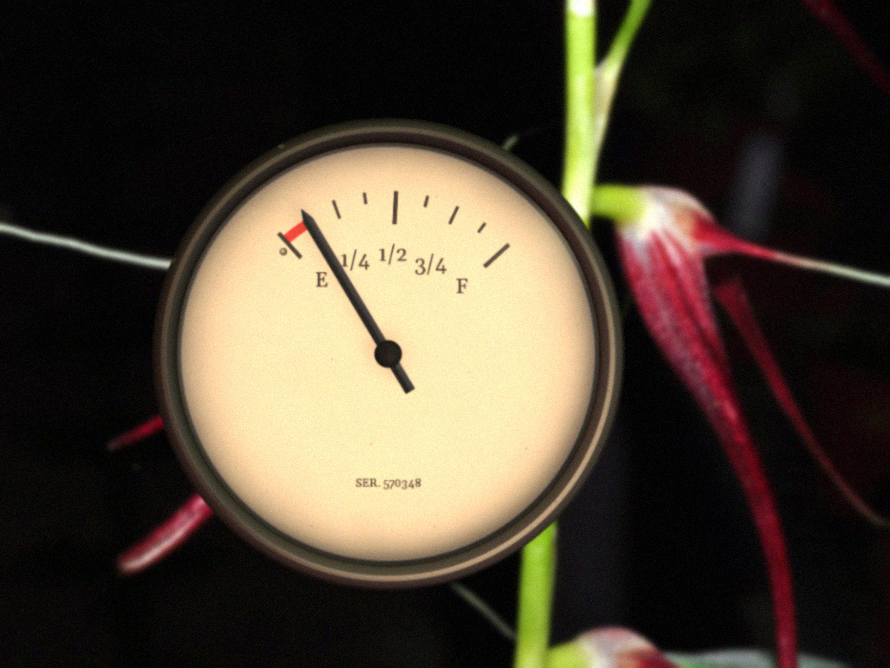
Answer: 0.125
